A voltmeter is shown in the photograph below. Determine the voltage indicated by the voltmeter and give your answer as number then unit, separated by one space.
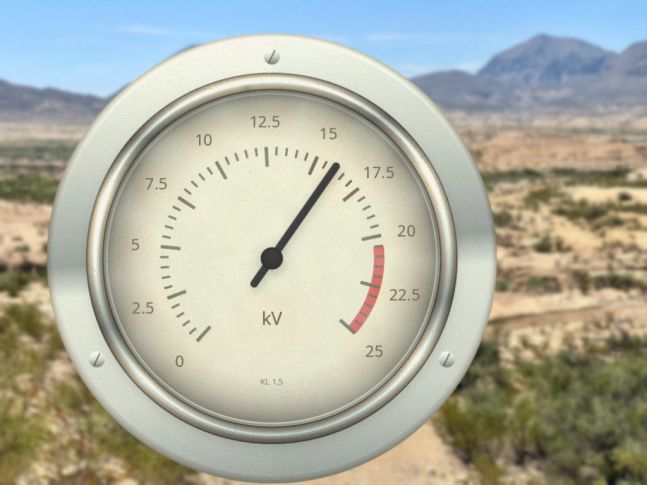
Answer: 16 kV
